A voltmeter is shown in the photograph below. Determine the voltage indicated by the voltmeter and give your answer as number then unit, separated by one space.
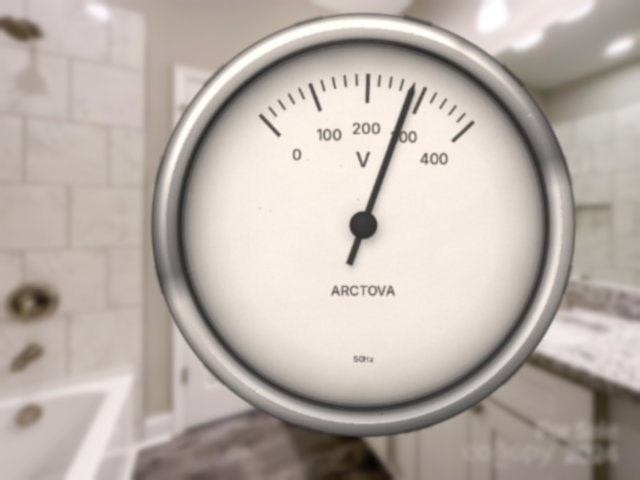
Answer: 280 V
